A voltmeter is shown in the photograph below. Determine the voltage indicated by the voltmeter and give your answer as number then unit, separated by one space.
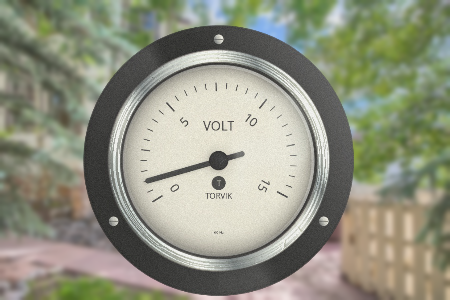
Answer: 1 V
